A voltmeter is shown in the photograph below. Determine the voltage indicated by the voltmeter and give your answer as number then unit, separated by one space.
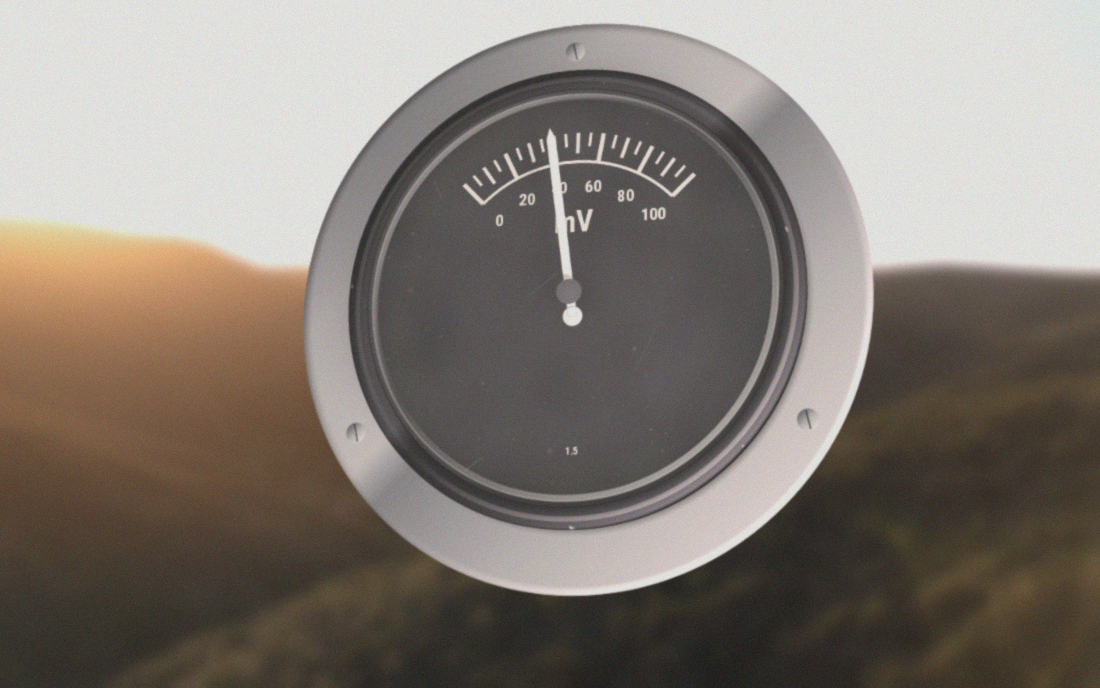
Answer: 40 mV
